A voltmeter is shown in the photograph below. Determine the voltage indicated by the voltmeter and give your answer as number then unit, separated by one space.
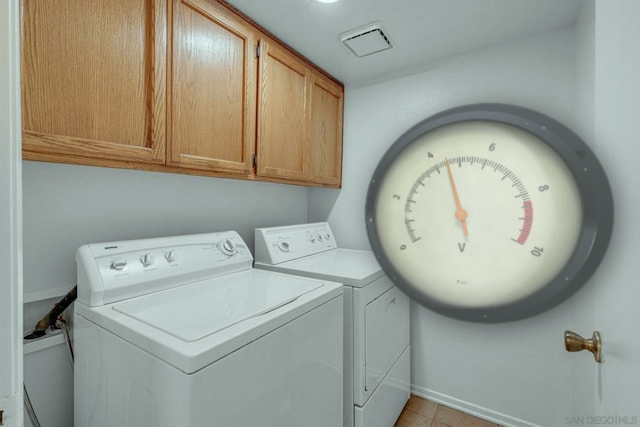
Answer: 4.5 V
